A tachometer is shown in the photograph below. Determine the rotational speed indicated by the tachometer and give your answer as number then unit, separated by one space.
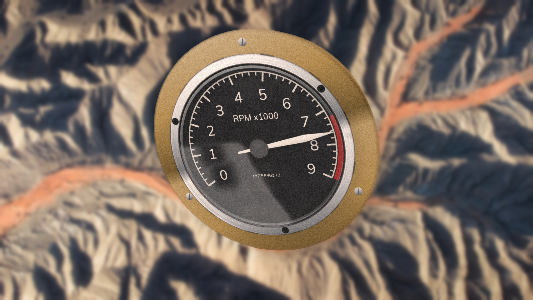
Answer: 7600 rpm
